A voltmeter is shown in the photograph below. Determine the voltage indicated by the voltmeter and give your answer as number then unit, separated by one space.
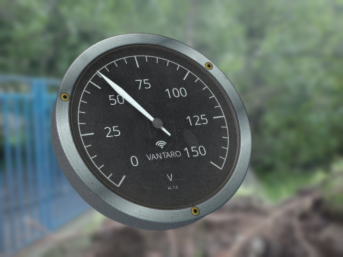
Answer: 55 V
